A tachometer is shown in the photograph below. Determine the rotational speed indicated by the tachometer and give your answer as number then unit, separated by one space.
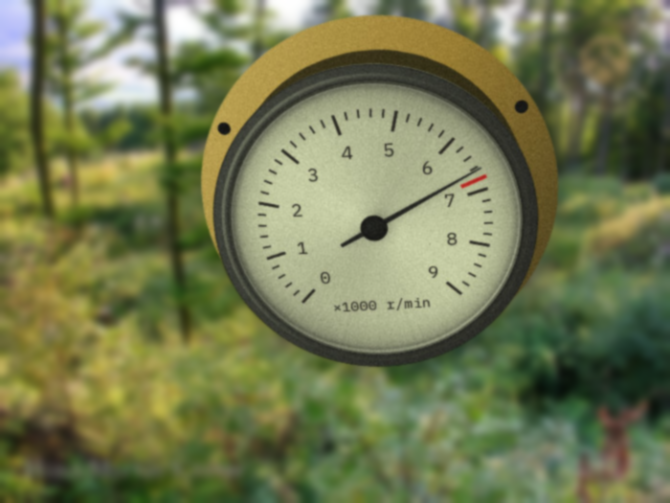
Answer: 6600 rpm
